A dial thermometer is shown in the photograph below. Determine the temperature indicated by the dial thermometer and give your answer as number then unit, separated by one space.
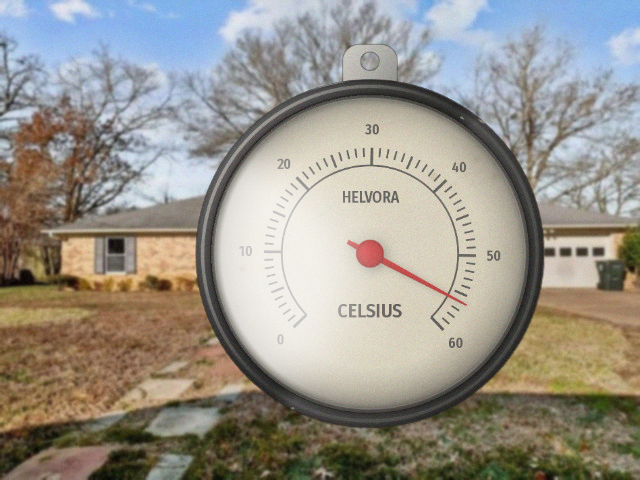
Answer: 56 °C
